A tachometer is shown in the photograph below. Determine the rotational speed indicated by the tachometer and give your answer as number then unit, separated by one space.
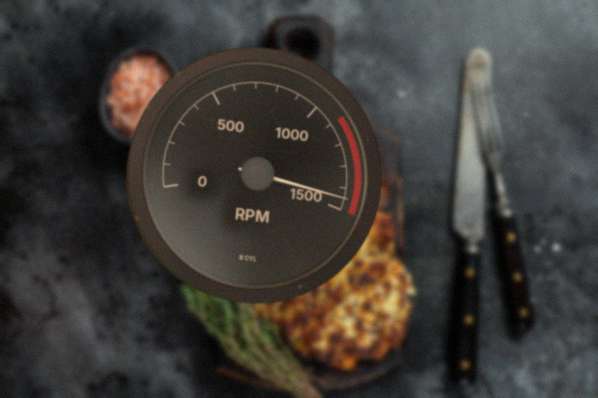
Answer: 1450 rpm
